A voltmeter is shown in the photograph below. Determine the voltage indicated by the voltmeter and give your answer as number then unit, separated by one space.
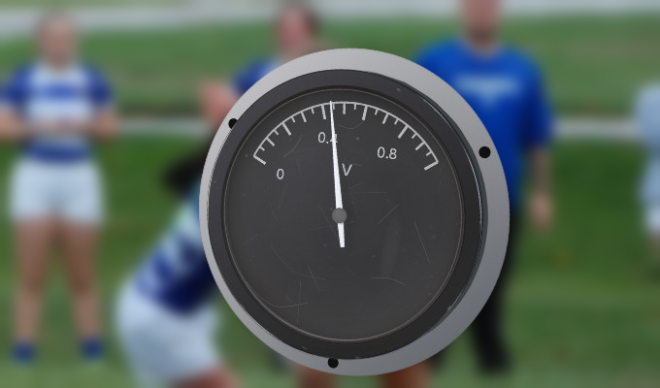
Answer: 0.45 V
